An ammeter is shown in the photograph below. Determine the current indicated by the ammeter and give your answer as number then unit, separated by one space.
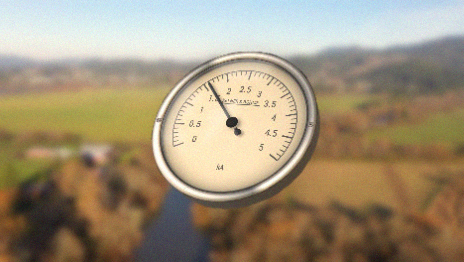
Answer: 1.6 kA
